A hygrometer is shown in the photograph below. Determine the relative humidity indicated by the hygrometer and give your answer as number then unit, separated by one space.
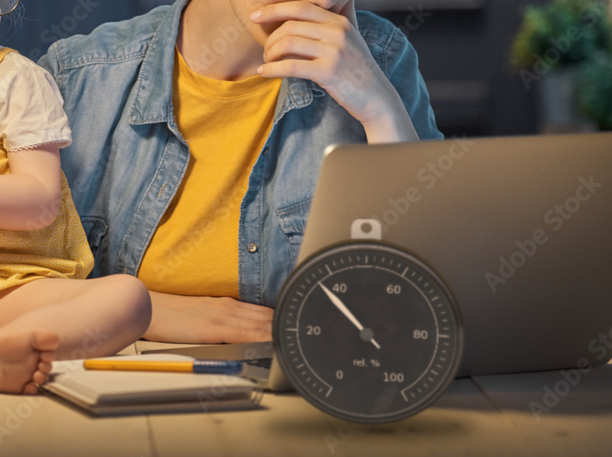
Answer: 36 %
